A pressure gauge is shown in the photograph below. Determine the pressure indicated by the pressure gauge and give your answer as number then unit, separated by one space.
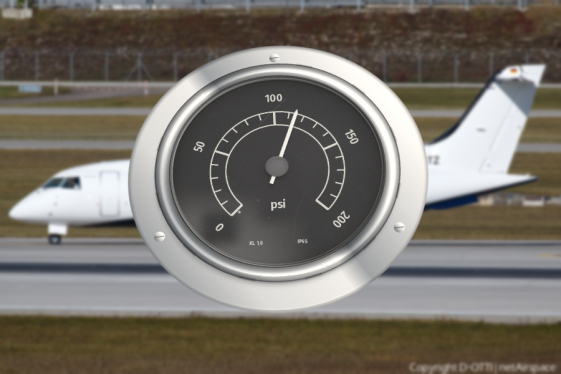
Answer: 115 psi
